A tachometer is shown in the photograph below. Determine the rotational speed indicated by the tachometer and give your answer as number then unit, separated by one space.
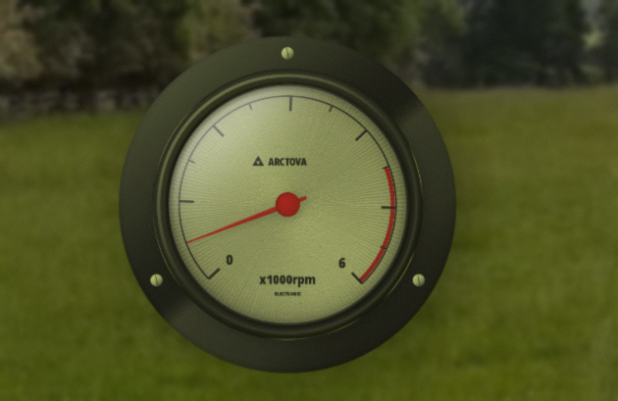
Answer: 500 rpm
